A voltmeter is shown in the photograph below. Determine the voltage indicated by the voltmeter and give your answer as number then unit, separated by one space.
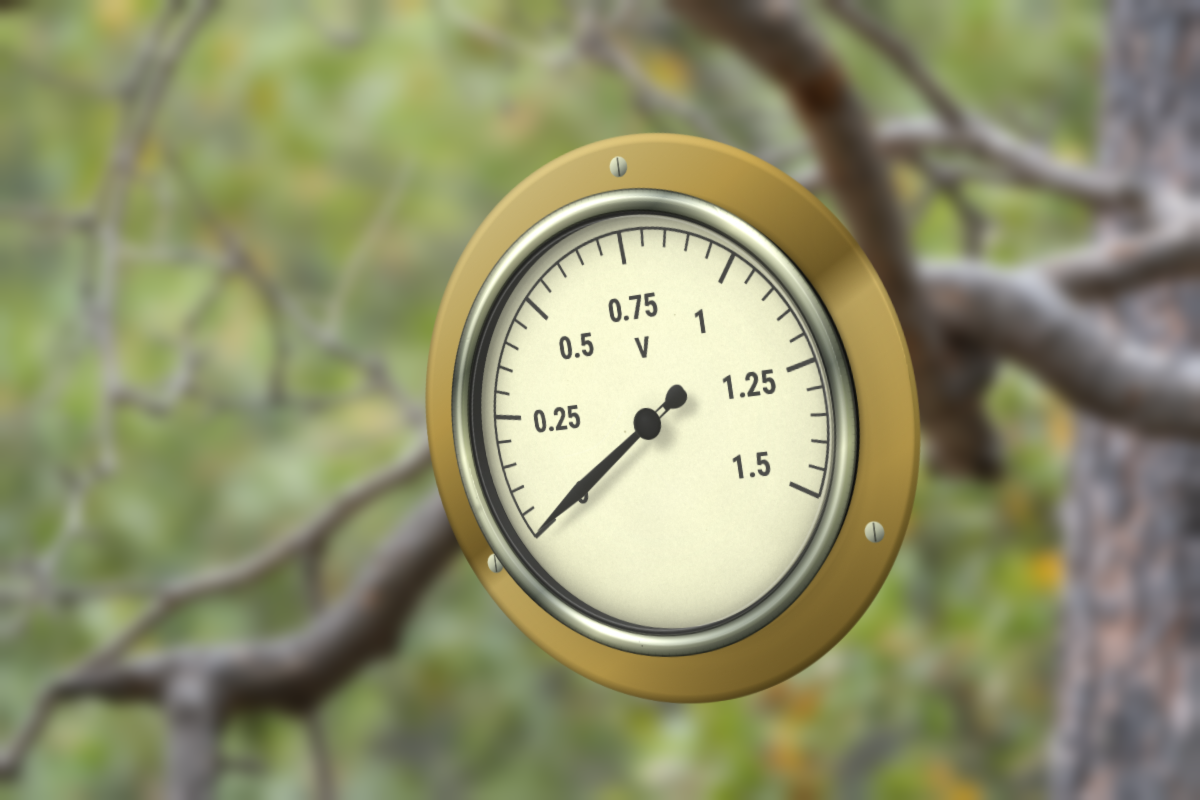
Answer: 0 V
